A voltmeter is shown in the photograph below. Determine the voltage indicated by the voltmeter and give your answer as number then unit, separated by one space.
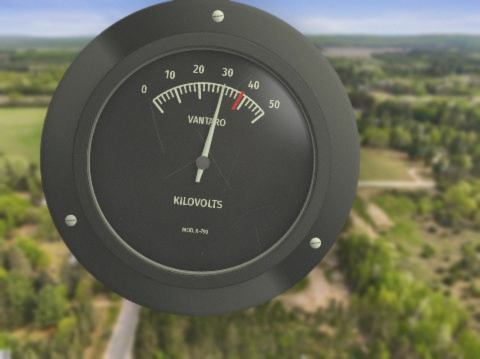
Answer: 30 kV
